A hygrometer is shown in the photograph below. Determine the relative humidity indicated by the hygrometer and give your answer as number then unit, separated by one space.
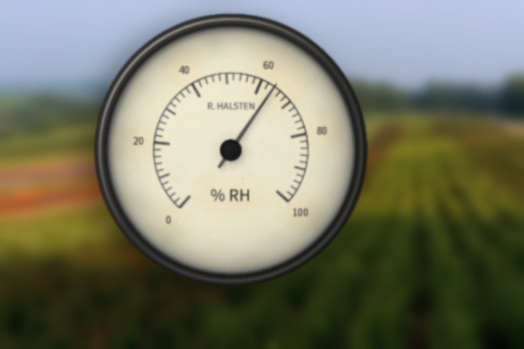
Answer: 64 %
